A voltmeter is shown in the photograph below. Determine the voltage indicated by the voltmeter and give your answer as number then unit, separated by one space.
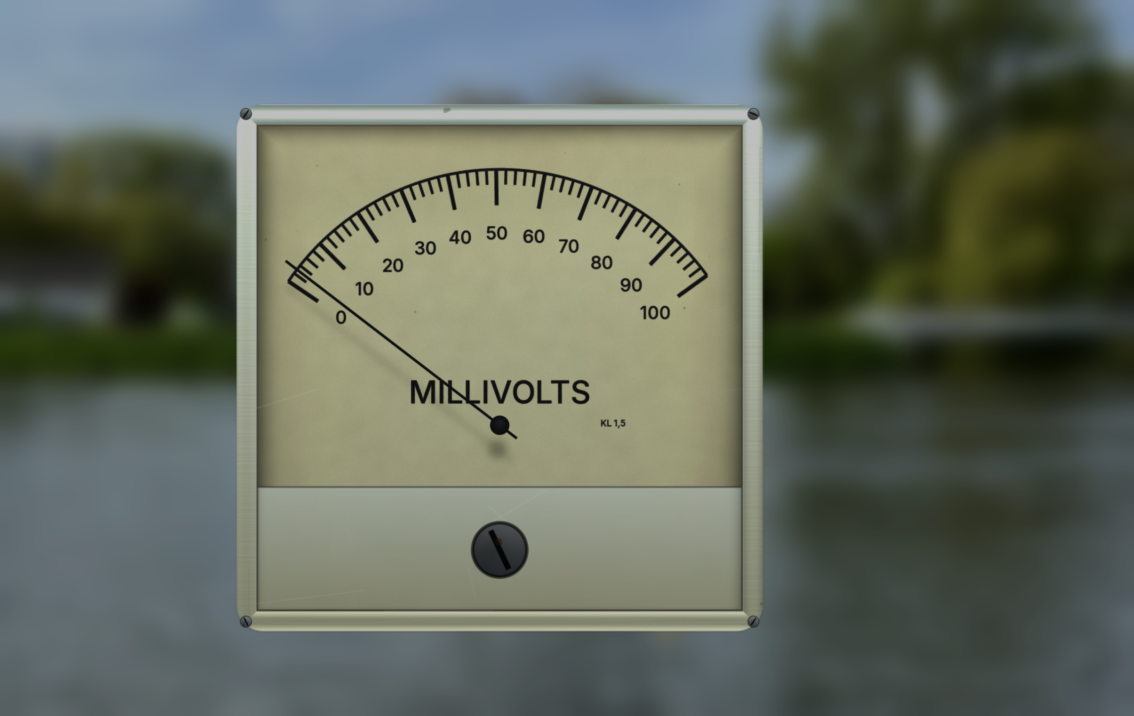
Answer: 3 mV
